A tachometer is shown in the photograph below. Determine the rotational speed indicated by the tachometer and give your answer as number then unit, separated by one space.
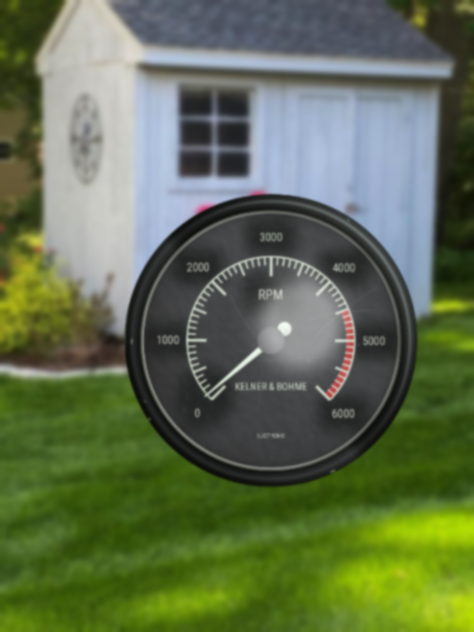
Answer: 100 rpm
